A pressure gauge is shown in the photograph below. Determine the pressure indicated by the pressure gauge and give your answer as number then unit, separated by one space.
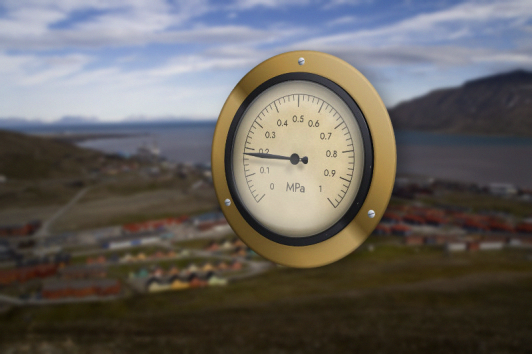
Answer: 0.18 MPa
